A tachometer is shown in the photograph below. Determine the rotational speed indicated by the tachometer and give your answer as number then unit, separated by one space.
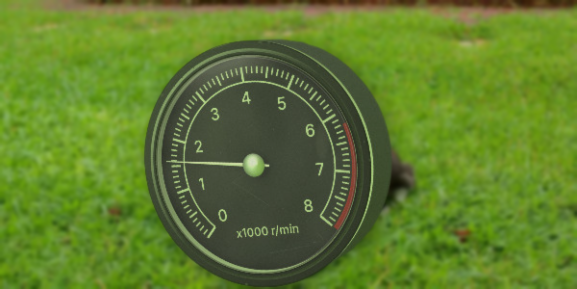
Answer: 1600 rpm
